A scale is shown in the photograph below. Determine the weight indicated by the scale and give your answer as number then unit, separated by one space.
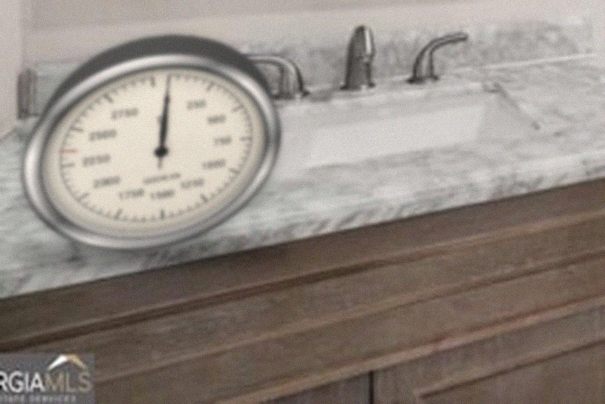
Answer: 0 g
